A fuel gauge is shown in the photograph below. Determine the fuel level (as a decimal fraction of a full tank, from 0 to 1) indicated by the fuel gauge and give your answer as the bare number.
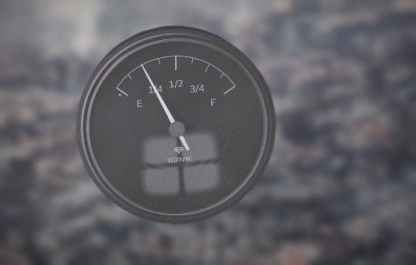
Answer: 0.25
